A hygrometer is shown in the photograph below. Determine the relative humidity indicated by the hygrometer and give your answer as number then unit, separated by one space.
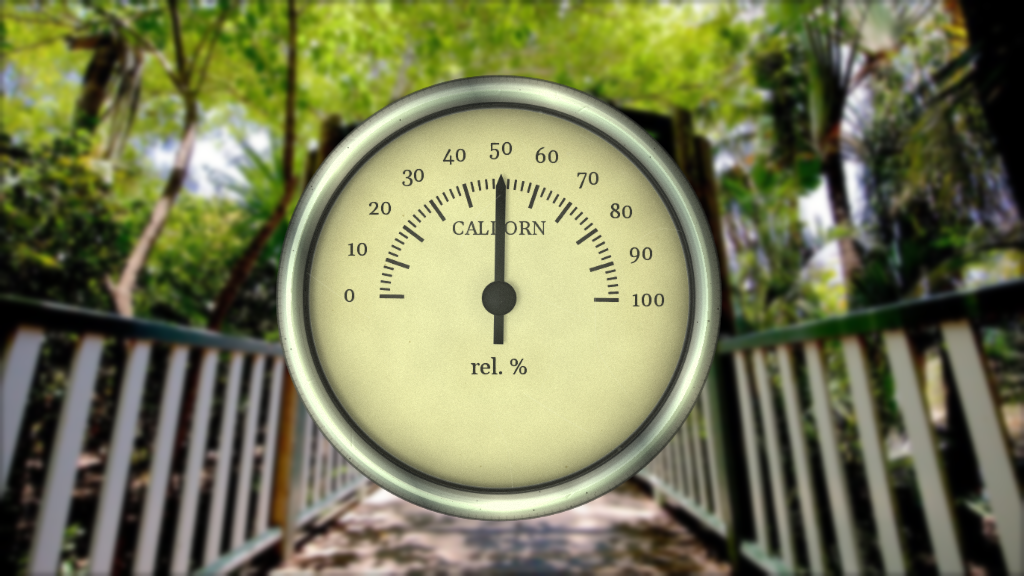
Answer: 50 %
